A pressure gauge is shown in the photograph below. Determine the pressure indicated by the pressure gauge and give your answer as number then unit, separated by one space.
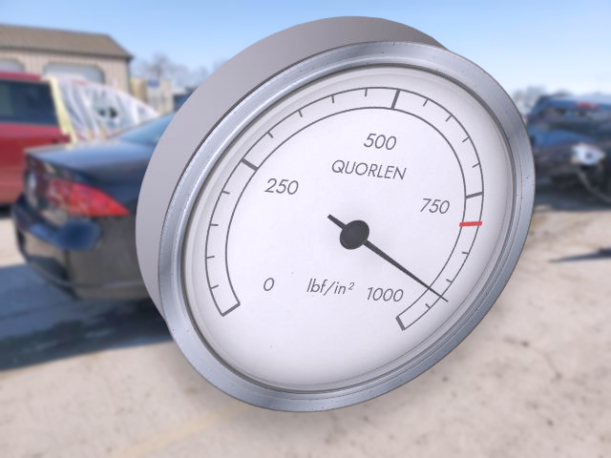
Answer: 925 psi
